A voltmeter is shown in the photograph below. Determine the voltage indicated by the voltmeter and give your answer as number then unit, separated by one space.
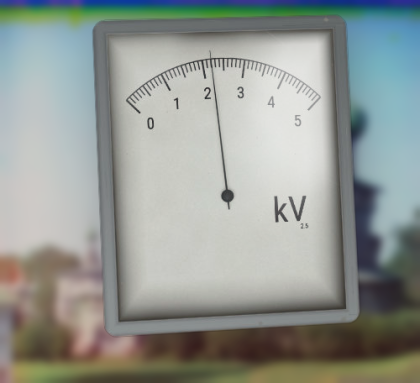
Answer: 2.2 kV
